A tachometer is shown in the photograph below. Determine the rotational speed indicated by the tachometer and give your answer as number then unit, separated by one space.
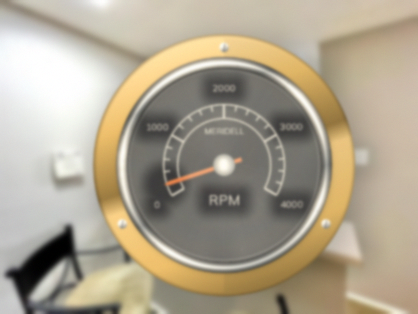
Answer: 200 rpm
